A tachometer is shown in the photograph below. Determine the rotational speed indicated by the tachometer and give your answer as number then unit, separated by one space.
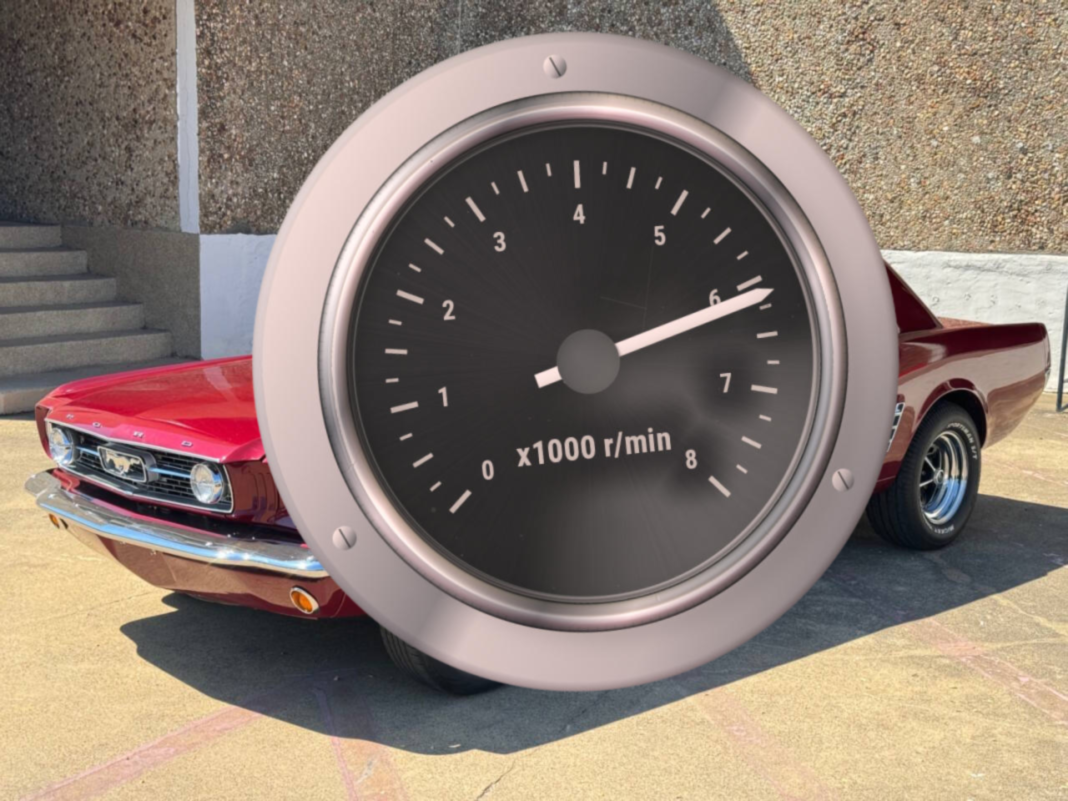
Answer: 6125 rpm
